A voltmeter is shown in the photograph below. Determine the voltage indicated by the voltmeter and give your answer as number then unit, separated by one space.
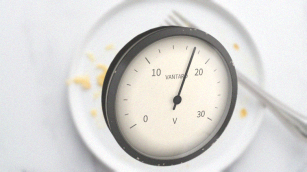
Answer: 17 V
